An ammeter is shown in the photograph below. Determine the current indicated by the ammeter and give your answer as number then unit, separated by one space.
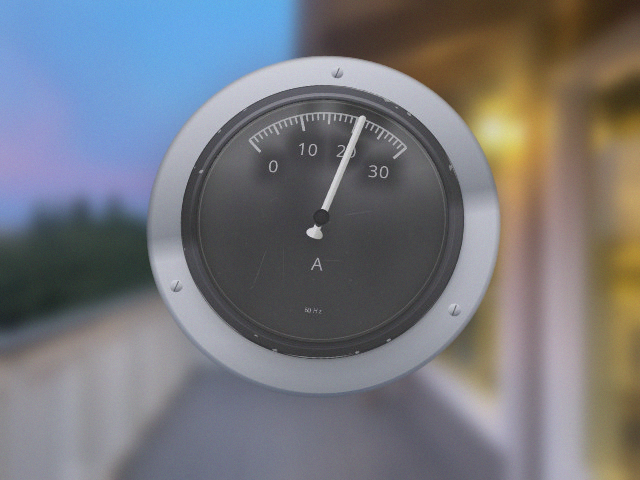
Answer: 21 A
